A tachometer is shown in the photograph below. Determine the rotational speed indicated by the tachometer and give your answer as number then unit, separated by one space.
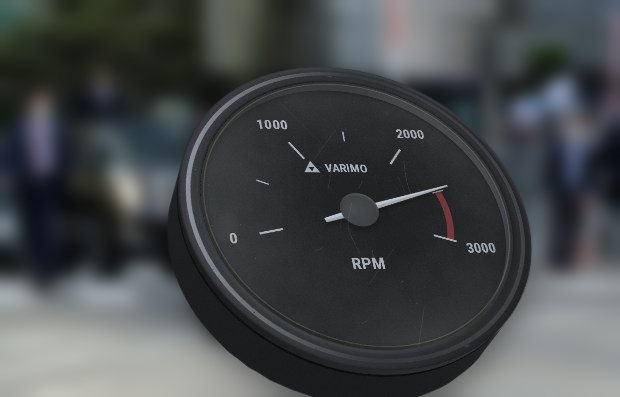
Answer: 2500 rpm
